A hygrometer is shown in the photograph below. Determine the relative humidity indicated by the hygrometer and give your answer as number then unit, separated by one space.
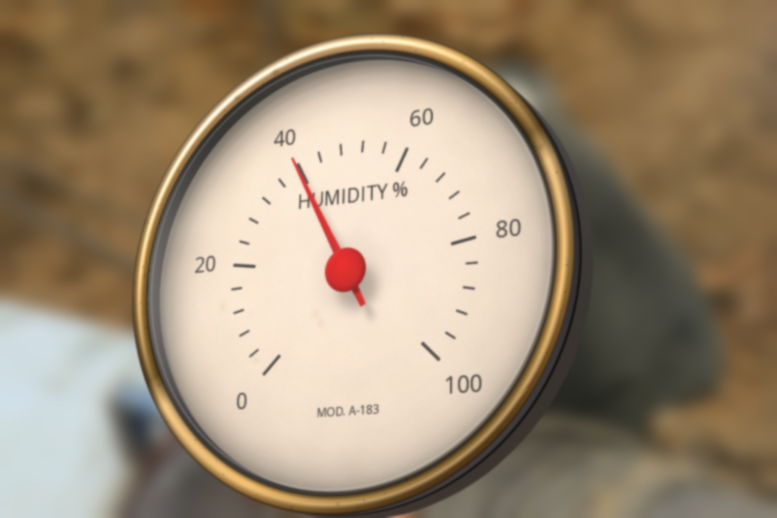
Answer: 40 %
